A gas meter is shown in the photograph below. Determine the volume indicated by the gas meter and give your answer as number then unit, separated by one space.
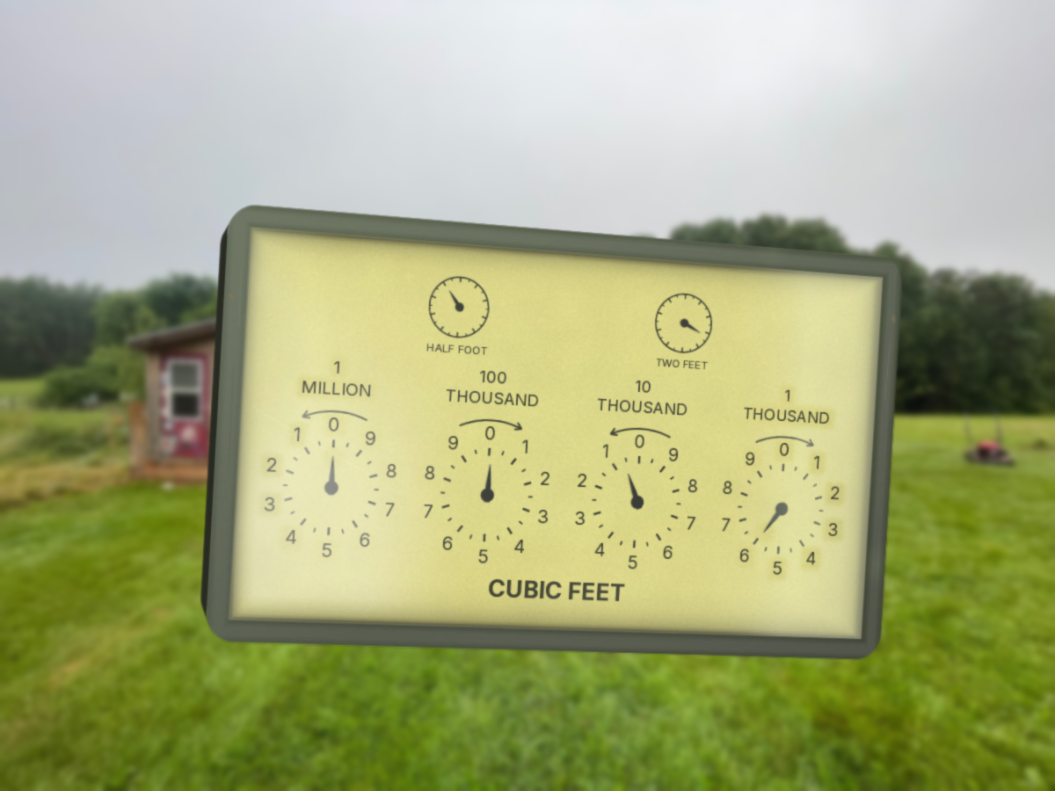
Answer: 600 ft³
